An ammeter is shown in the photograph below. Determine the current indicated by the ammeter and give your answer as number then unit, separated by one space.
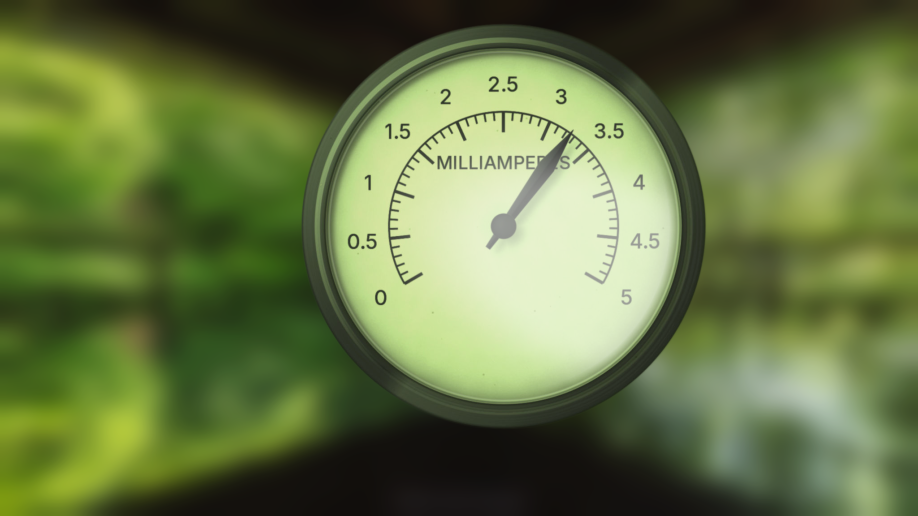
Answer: 3.25 mA
